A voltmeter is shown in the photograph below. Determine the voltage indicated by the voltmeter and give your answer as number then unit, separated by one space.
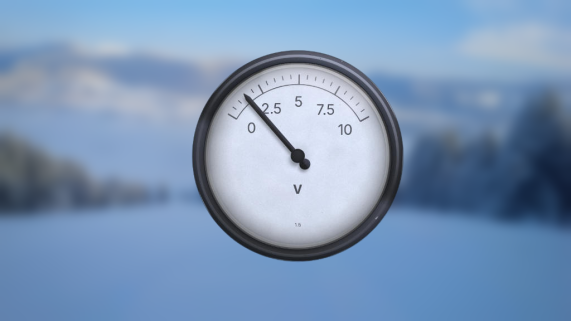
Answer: 1.5 V
